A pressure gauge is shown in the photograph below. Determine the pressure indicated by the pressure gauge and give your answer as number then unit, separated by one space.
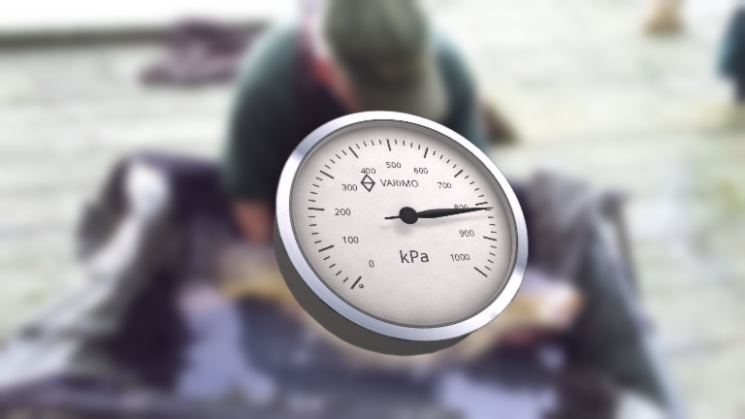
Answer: 820 kPa
